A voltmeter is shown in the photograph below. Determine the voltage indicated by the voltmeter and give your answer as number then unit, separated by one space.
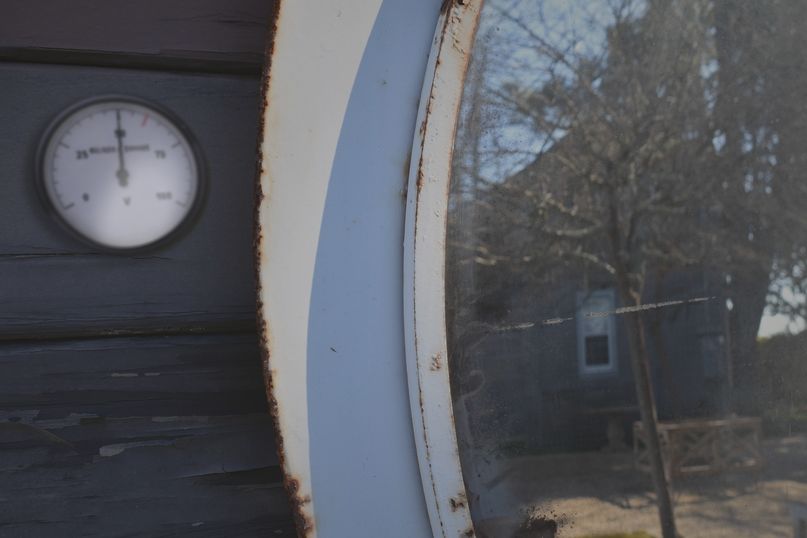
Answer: 50 V
